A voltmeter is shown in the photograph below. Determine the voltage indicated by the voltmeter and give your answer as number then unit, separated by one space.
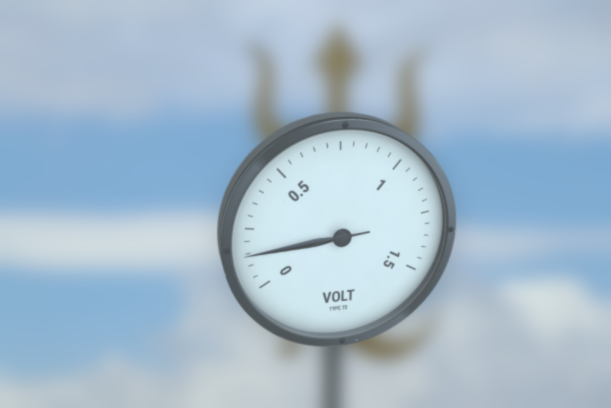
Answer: 0.15 V
